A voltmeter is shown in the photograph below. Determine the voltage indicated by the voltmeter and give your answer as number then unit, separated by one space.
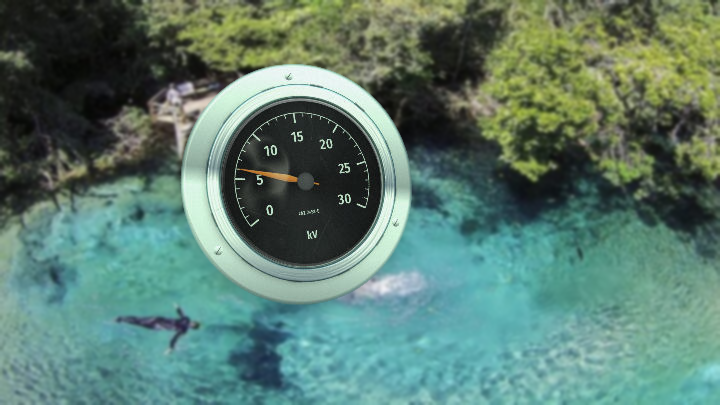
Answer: 6 kV
